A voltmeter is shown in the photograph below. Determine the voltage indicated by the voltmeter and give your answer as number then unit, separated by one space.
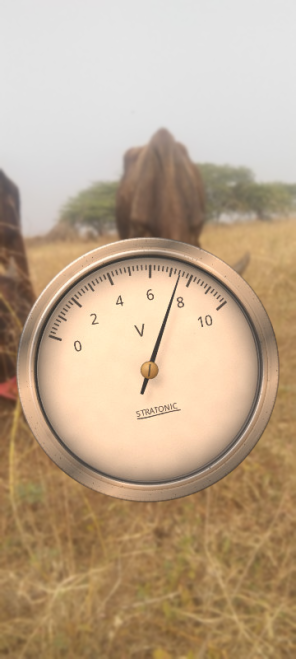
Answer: 7.4 V
